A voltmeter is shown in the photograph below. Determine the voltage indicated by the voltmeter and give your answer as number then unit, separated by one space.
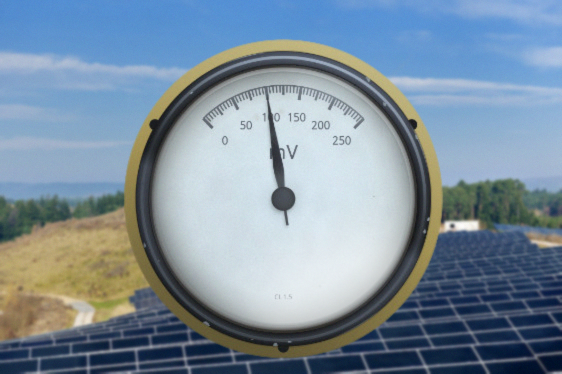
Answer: 100 mV
